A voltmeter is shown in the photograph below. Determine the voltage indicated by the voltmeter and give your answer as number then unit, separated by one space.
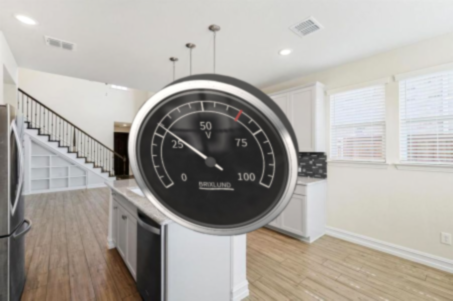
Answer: 30 V
